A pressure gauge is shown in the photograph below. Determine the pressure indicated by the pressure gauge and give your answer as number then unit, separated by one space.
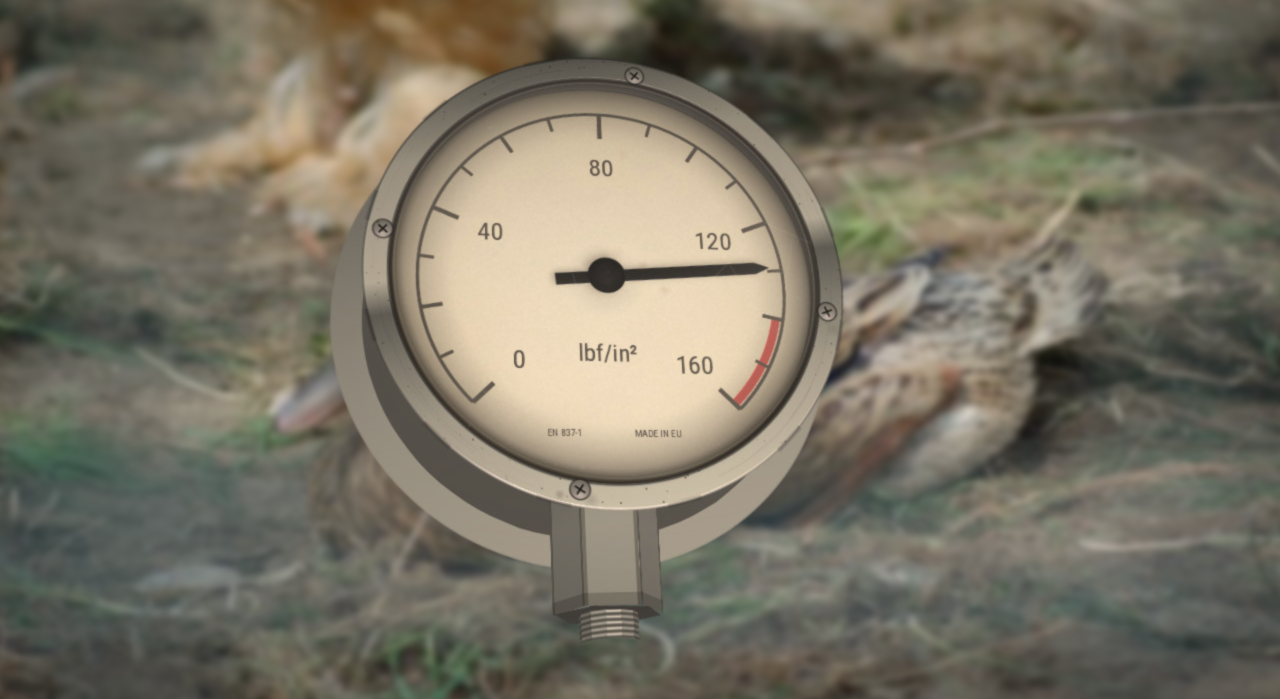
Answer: 130 psi
